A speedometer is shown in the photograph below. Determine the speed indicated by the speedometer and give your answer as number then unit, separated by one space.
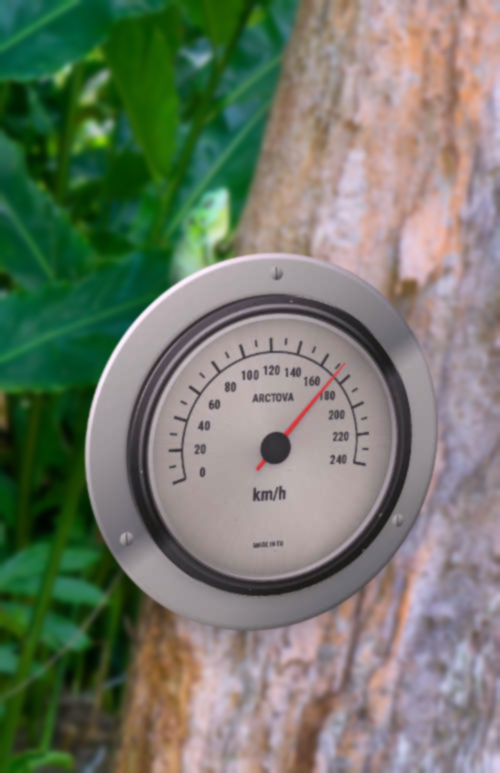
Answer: 170 km/h
